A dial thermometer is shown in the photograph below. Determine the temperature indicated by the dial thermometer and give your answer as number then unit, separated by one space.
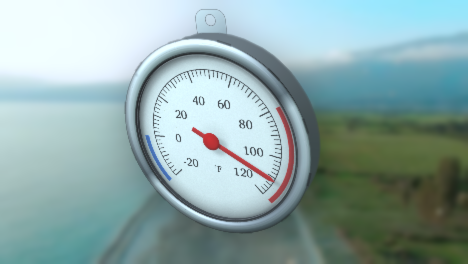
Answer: 110 °F
